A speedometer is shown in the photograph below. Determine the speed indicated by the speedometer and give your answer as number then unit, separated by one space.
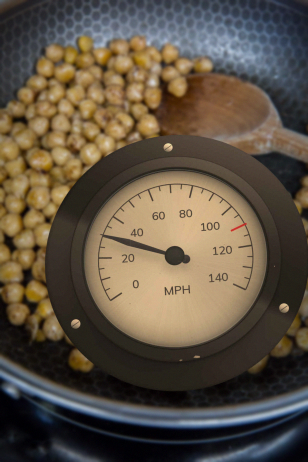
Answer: 30 mph
